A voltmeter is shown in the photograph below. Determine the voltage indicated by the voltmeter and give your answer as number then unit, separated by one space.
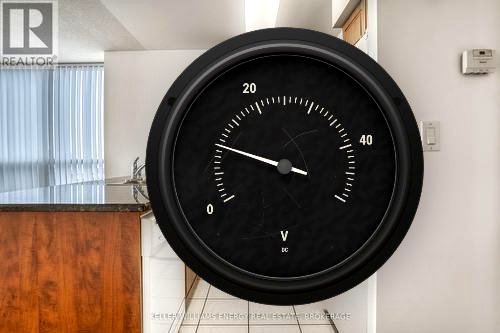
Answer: 10 V
